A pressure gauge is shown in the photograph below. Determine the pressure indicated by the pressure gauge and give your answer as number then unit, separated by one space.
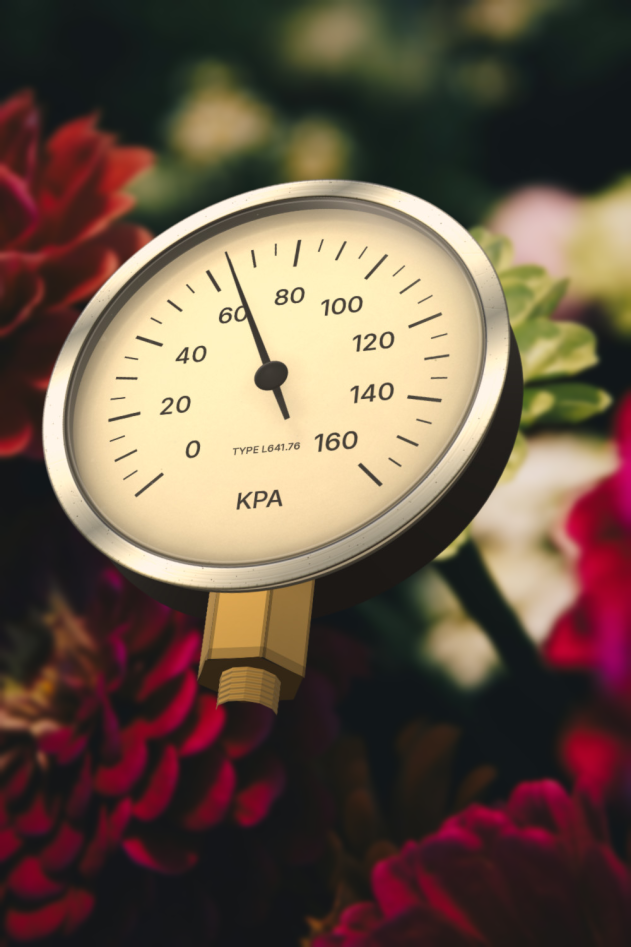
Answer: 65 kPa
